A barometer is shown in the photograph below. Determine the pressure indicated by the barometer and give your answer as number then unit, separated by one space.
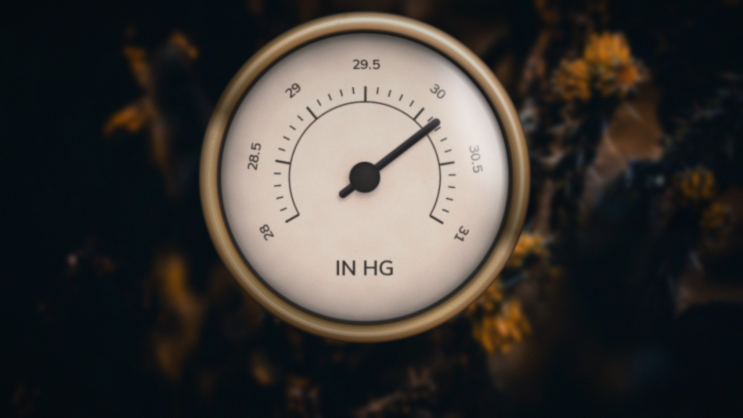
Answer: 30.15 inHg
